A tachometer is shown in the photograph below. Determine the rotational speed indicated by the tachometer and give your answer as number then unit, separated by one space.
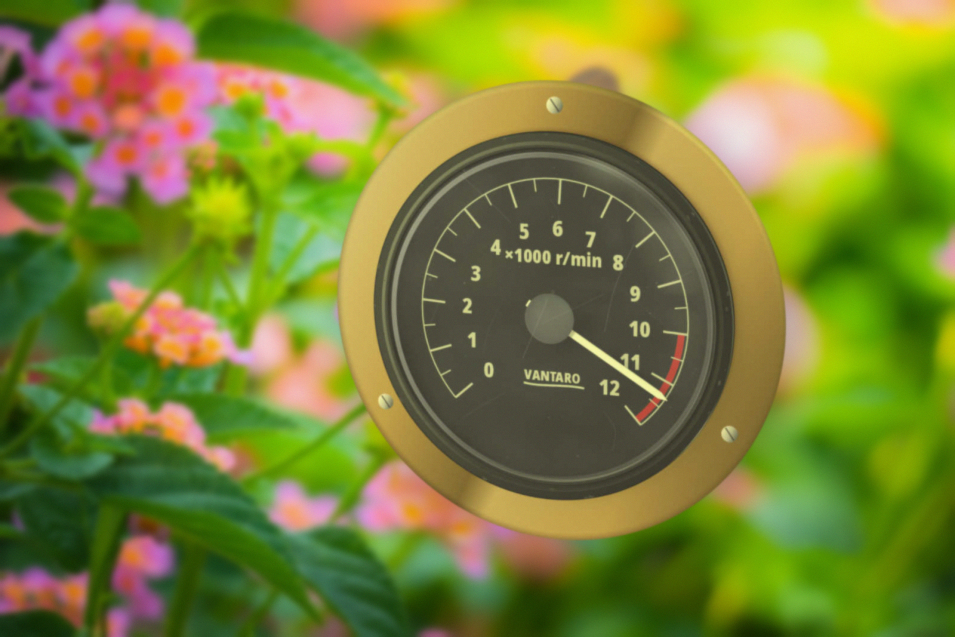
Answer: 11250 rpm
